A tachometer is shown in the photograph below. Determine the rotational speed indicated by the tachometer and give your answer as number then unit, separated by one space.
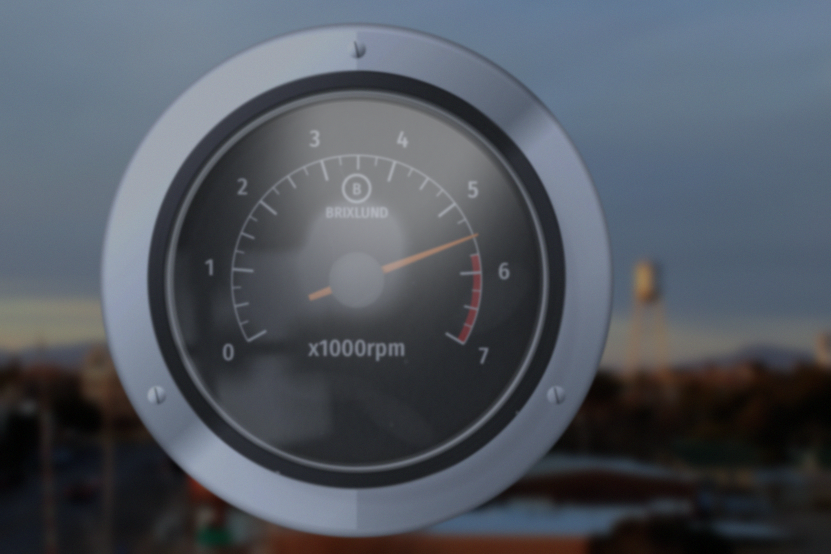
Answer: 5500 rpm
